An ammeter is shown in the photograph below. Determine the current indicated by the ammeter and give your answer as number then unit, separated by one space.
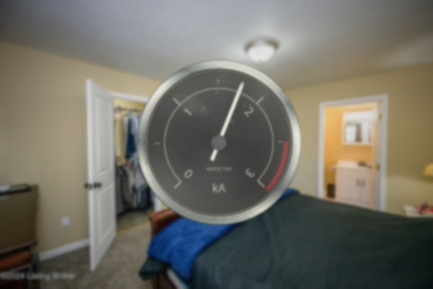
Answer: 1.75 kA
